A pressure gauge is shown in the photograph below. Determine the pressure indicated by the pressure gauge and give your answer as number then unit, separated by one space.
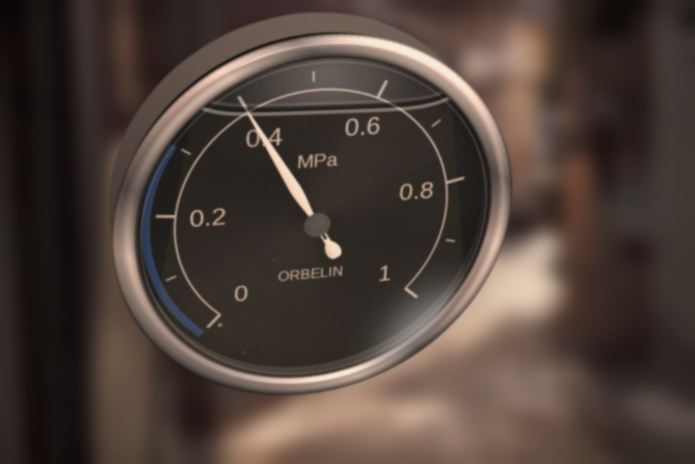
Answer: 0.4 MPa
